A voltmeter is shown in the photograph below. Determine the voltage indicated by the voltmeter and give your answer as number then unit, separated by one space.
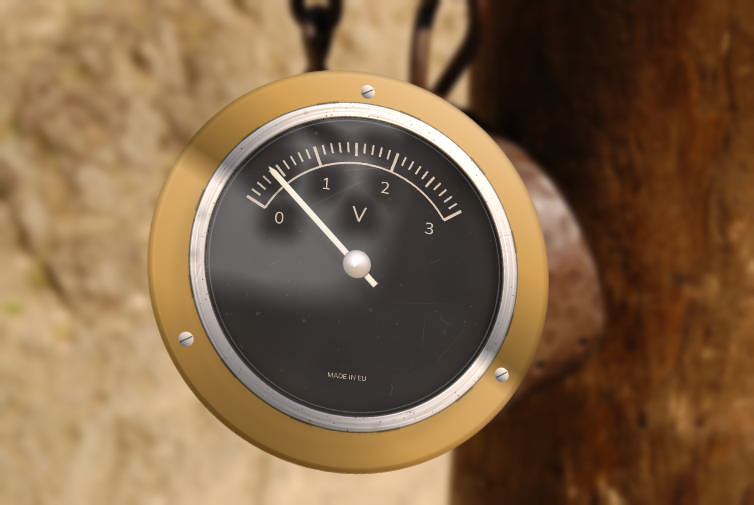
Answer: 0.4 V
